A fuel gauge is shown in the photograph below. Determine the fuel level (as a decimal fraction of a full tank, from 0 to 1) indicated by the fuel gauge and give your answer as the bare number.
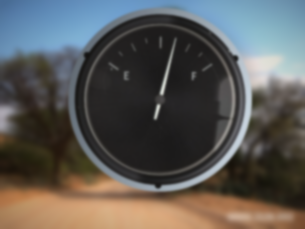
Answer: 0.625
